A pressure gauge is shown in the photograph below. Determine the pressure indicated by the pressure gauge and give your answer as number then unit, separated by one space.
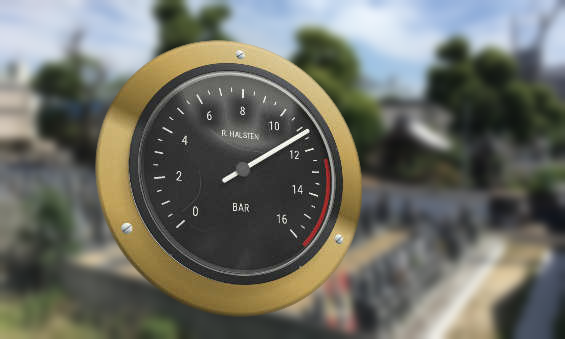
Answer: 11.25 bar
